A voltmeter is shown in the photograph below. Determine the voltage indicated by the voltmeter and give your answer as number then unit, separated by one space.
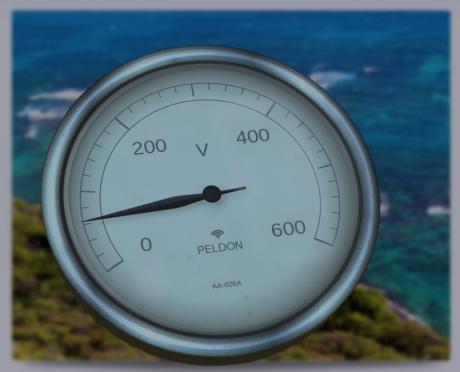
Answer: 60 V
